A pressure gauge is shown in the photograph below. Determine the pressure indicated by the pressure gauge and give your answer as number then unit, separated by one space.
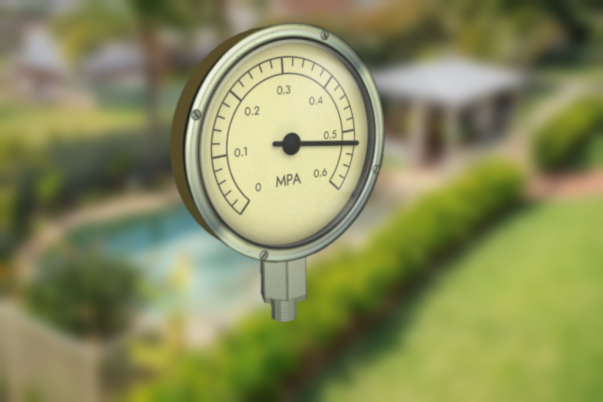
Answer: 0.52 MPa
